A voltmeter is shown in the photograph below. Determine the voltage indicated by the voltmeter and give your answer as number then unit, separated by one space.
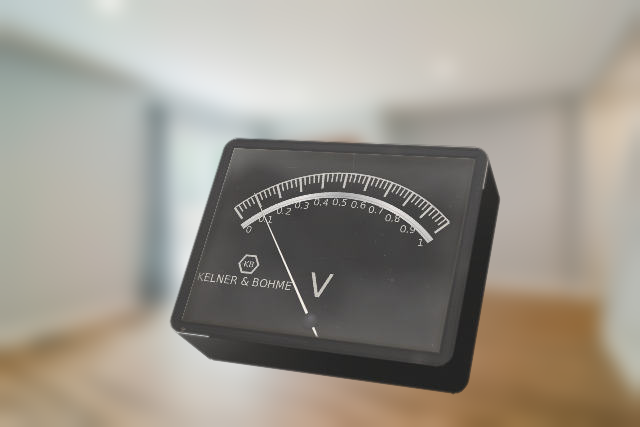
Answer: 0.1 V
